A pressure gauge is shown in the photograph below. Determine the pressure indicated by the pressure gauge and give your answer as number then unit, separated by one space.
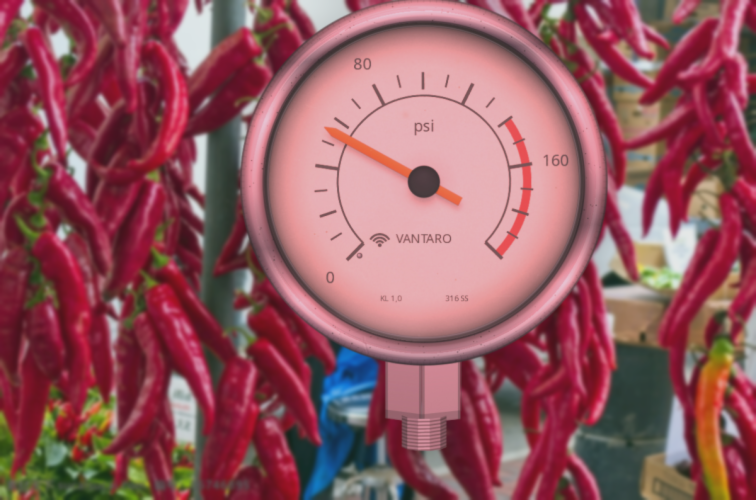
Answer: 55 psi
